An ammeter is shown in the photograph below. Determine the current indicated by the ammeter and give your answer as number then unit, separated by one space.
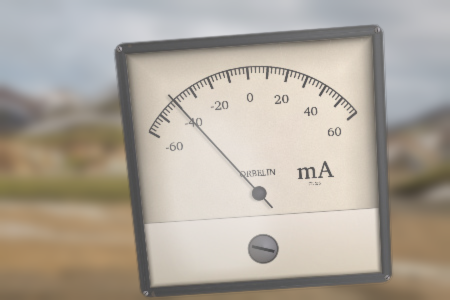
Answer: -40 mA
